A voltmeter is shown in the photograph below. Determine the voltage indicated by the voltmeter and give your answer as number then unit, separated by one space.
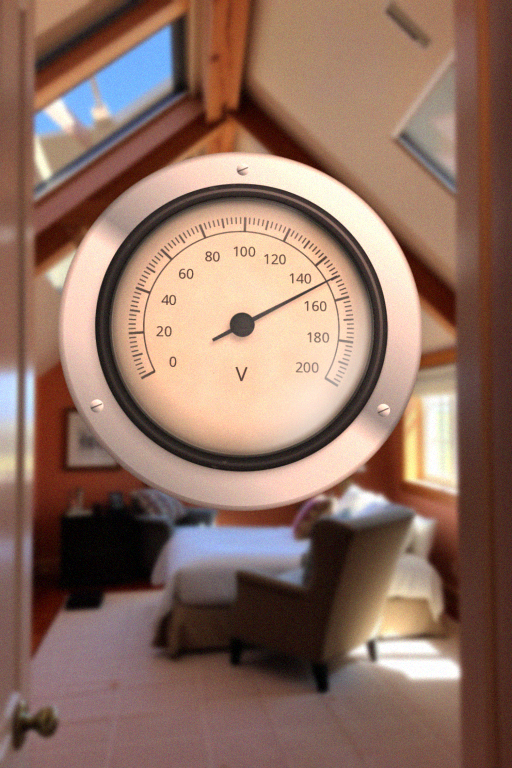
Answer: 150 V
